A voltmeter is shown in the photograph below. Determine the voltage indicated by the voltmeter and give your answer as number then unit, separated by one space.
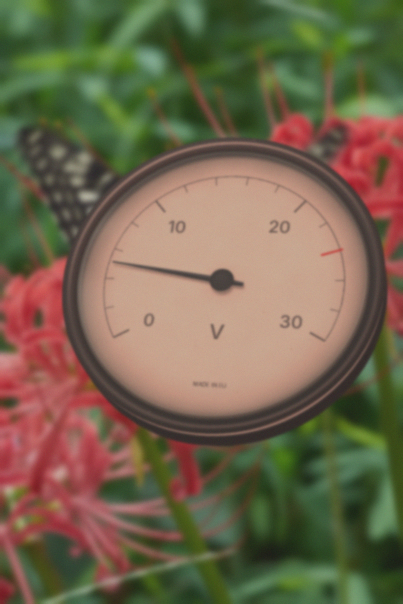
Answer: 5 V
